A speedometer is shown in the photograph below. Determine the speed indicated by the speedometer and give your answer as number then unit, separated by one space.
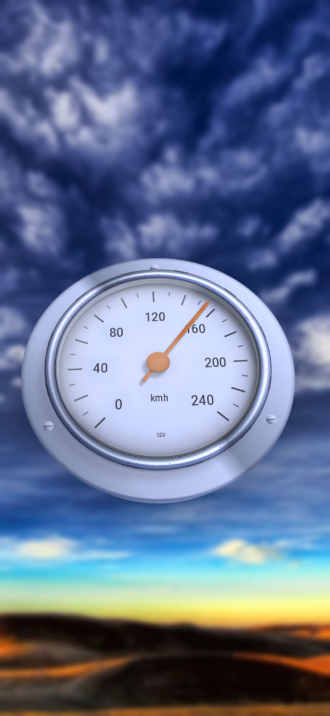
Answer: 155 km/h
